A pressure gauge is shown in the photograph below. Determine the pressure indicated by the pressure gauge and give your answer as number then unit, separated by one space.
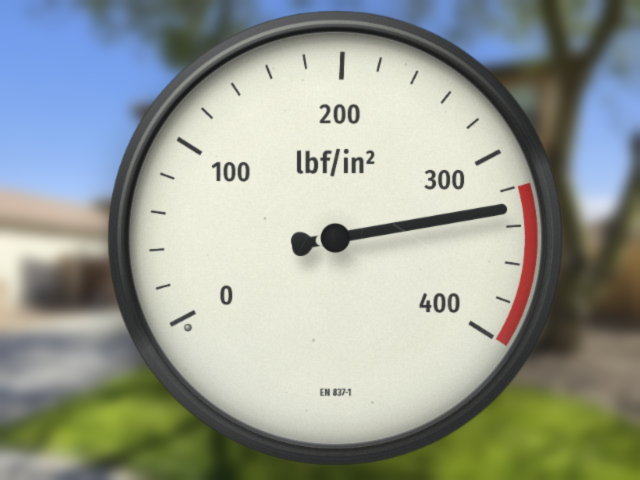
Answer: 330 psi
